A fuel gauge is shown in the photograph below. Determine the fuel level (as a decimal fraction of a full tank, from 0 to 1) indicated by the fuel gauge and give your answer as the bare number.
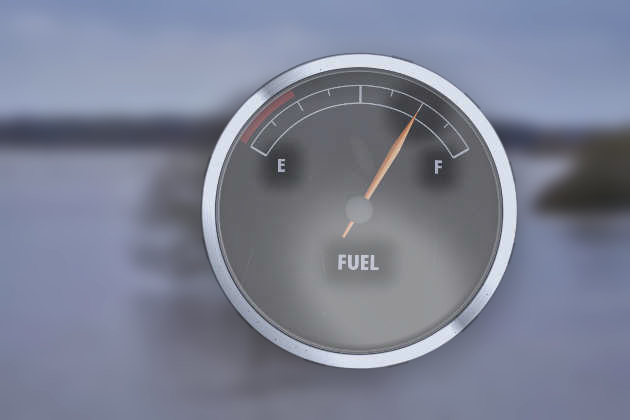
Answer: 0.75
